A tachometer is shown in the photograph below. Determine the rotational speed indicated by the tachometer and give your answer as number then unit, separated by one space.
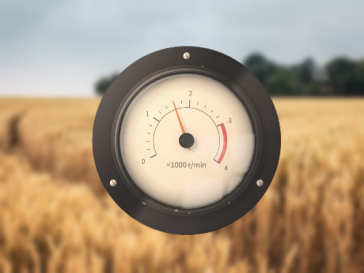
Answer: 1600 rpm
